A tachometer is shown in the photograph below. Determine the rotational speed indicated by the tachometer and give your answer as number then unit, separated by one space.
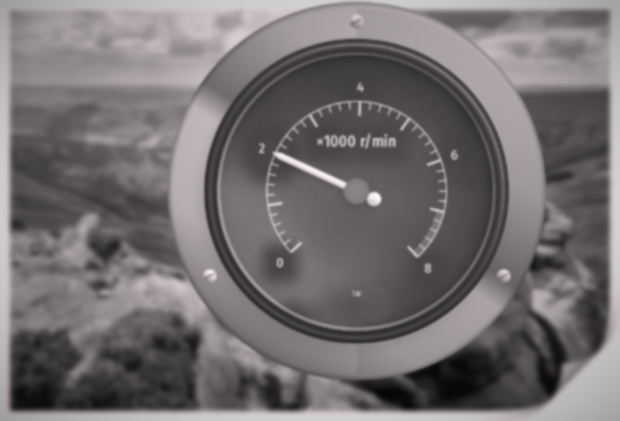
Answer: 2000 rpm
